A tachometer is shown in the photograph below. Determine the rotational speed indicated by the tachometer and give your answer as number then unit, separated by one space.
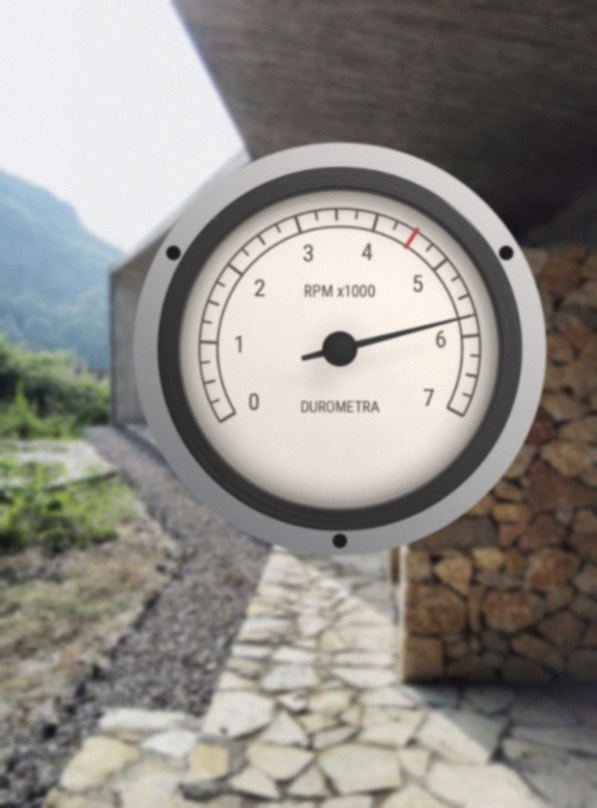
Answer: 5750 rpm
